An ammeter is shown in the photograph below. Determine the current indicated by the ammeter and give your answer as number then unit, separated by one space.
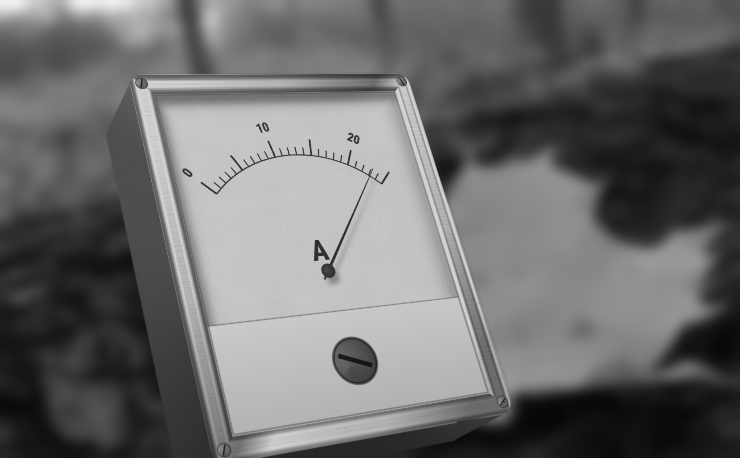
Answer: 23 A
